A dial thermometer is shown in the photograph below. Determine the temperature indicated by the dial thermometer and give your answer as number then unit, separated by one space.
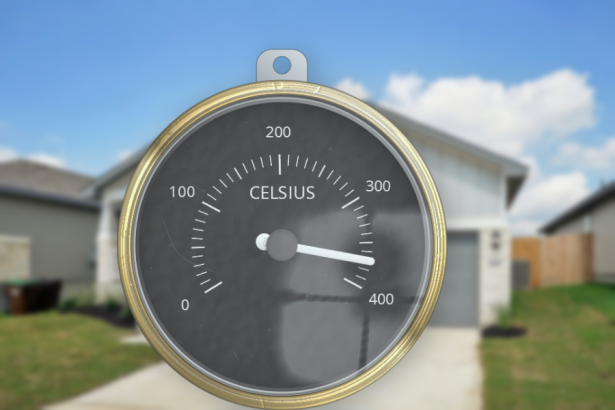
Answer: 370 °C
